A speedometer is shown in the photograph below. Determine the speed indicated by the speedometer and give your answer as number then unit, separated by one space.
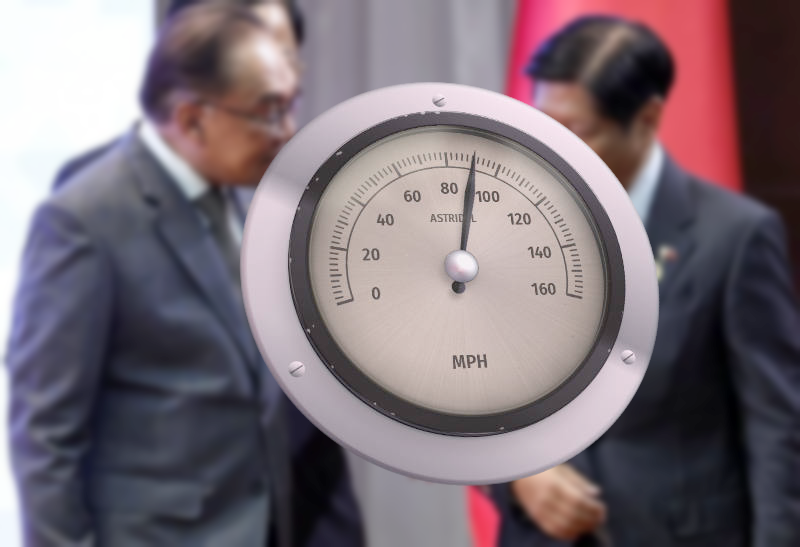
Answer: 90 mph
